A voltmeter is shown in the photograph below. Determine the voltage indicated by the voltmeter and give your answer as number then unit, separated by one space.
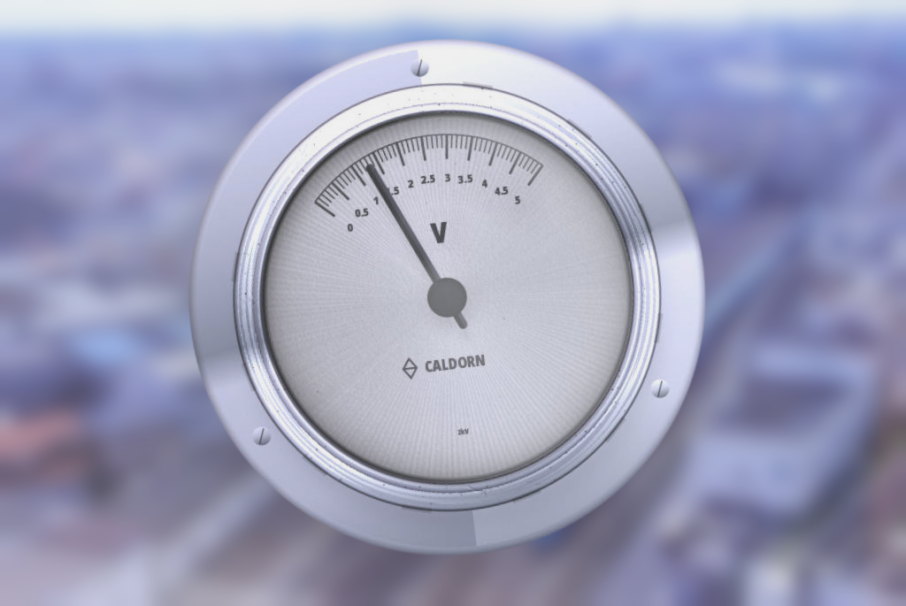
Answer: 1.3 V
